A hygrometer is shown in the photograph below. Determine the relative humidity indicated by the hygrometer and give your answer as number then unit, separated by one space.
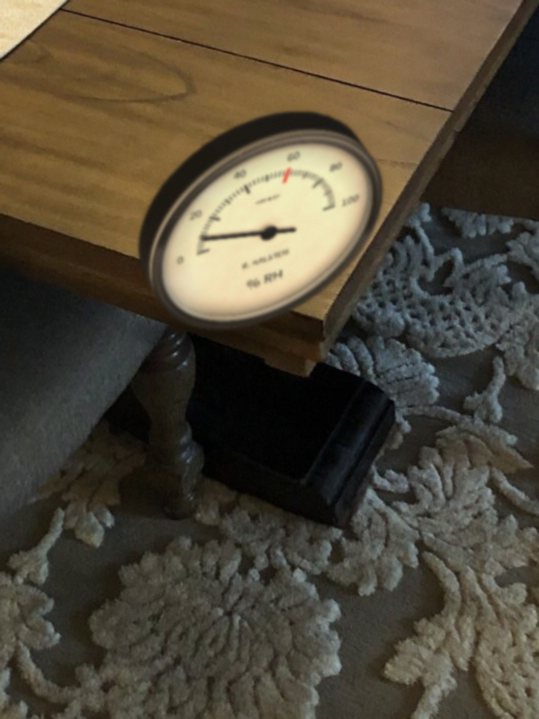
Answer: 10 %
